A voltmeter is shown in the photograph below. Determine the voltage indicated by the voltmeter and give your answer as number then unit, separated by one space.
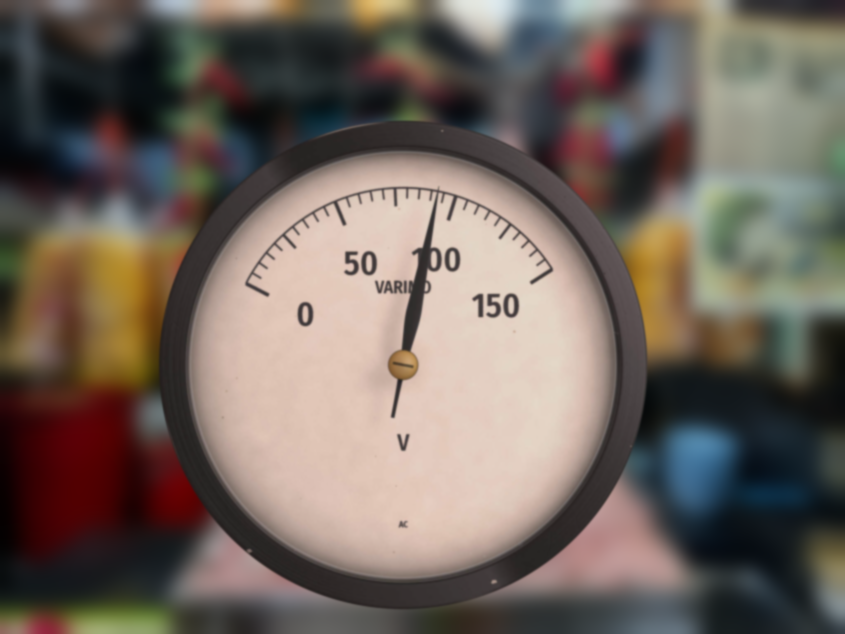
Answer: 92.5 V
